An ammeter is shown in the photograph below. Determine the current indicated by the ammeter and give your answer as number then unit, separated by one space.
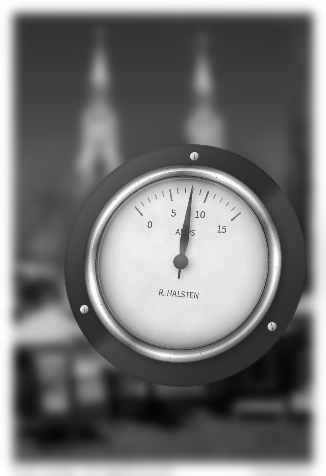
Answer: 8 A
